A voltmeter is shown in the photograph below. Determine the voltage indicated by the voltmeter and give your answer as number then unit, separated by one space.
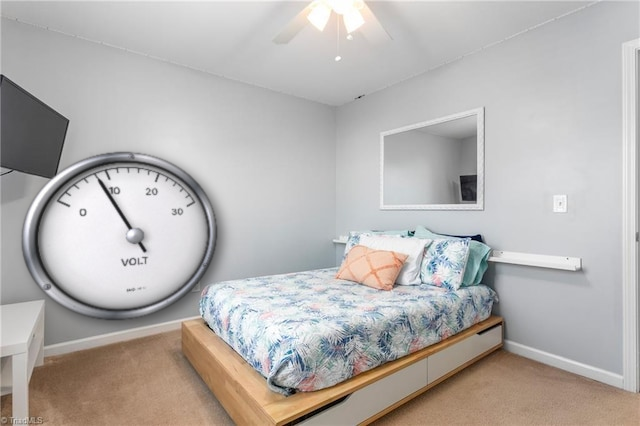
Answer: 8 V
